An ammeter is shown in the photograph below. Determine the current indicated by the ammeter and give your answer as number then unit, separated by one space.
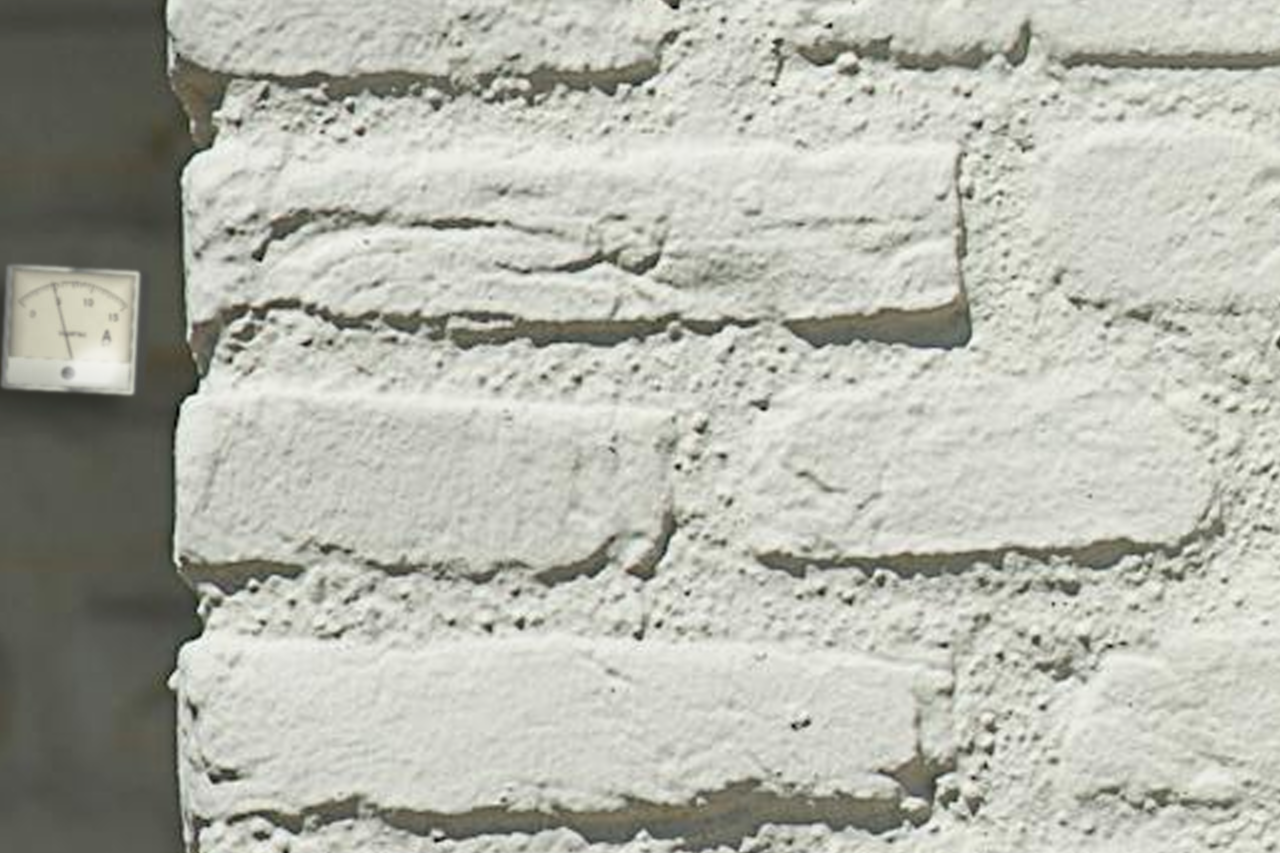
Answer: 5 A
